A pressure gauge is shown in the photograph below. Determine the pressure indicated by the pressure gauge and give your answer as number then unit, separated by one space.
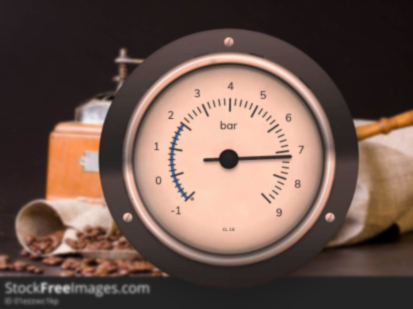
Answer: 7.2 bar
